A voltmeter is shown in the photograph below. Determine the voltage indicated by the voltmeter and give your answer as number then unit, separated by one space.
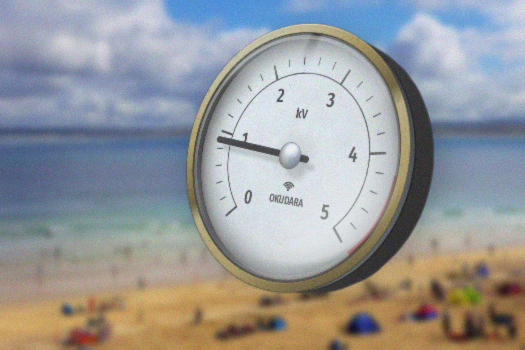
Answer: 0.9 kV
